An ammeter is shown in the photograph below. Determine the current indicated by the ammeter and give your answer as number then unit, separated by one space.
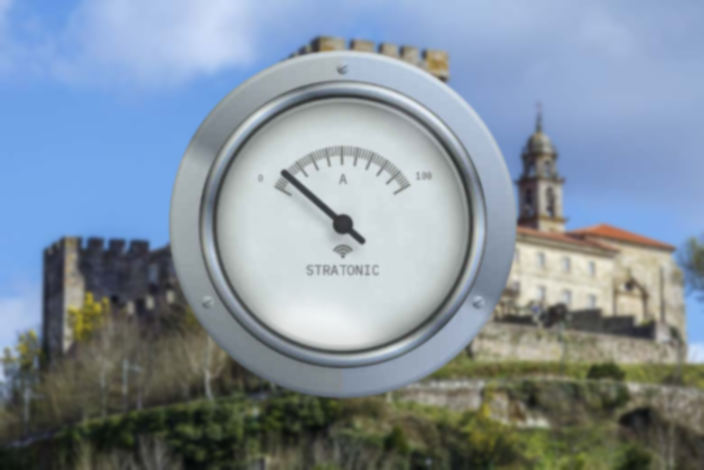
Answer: 10 A
